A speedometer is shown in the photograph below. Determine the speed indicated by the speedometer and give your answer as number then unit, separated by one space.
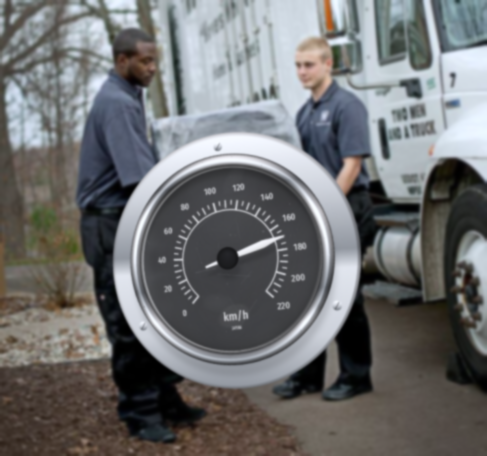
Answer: 170 km/h
